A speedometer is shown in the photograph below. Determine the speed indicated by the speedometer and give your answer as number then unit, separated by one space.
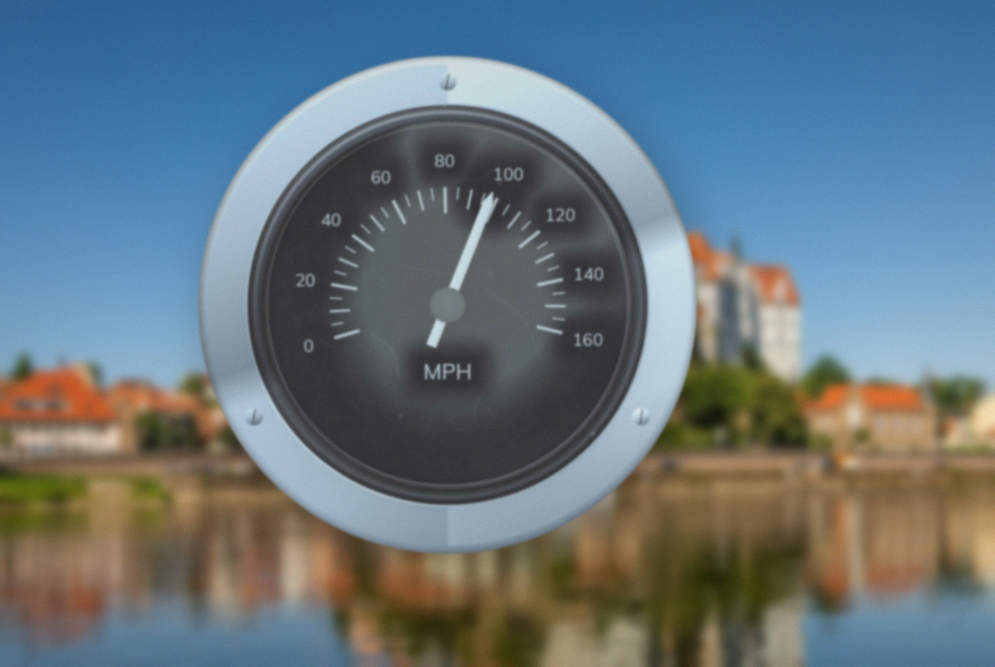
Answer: 97.5 mph
